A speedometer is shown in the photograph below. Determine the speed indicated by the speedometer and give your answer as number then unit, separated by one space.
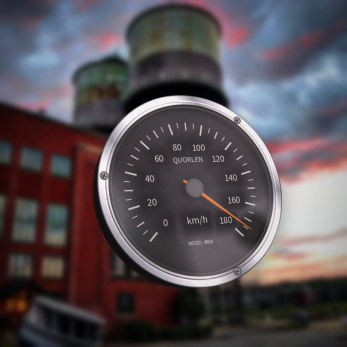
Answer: 175 km/h
